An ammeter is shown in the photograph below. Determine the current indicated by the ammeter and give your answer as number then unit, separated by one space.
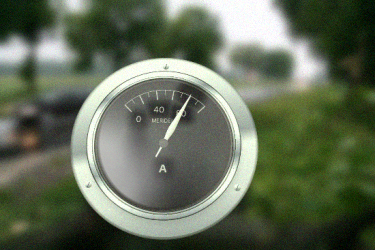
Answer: 80 A
